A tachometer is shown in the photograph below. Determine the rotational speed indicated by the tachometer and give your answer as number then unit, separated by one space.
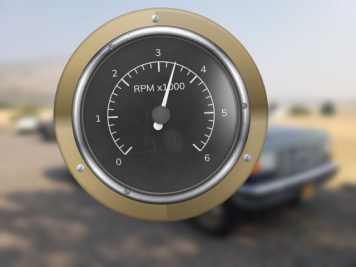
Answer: 3400 rpm
